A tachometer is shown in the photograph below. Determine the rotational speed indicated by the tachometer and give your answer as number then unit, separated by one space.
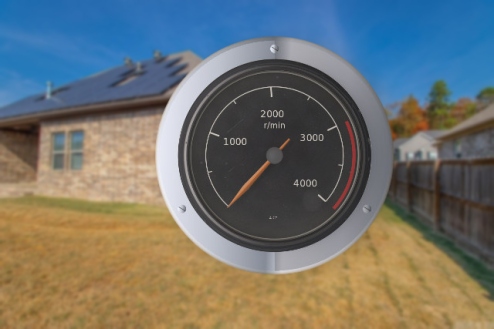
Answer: 0 rpm
